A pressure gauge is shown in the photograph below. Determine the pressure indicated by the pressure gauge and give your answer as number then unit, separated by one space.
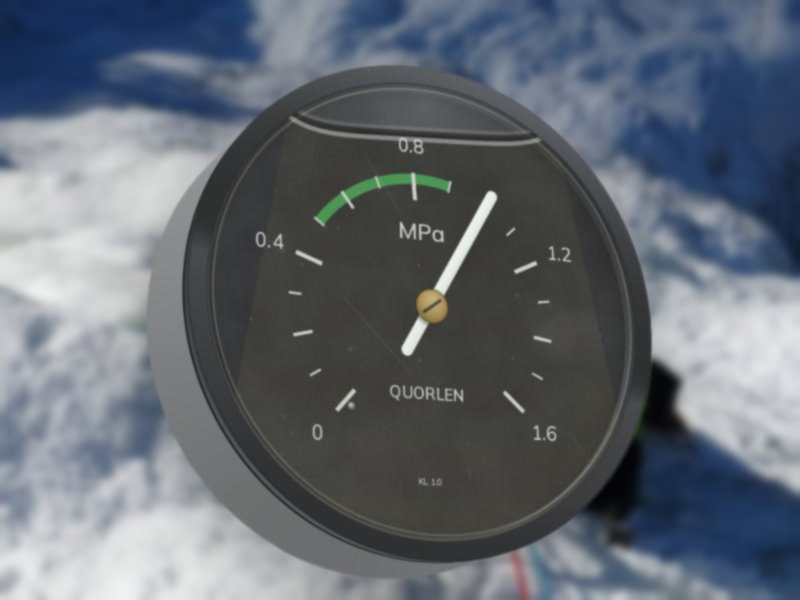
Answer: 1 MPa
